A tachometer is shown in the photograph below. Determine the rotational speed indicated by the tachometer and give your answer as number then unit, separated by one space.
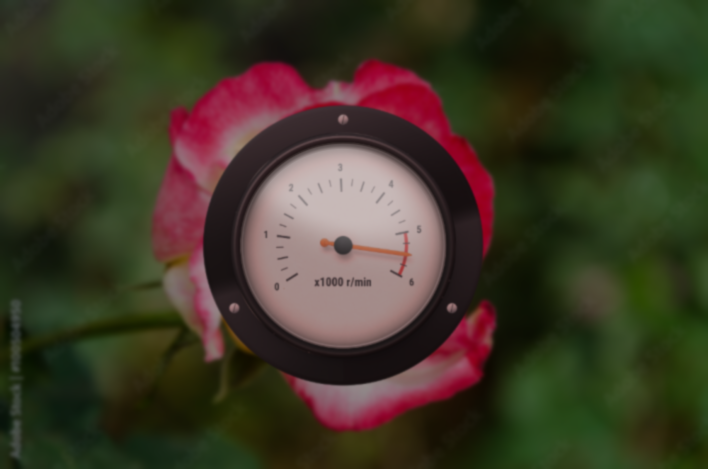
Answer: 5500 rpm
